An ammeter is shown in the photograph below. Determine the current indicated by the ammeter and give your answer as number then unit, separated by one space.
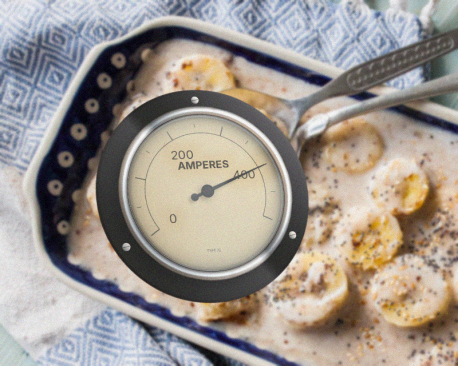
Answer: 400 A
